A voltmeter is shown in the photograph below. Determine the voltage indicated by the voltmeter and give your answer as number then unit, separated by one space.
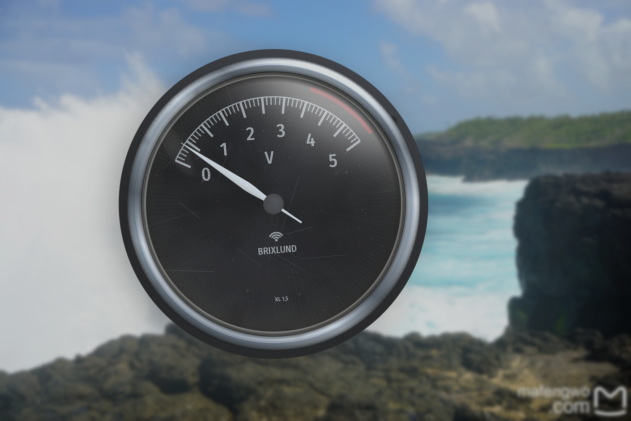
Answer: 0.4 V
